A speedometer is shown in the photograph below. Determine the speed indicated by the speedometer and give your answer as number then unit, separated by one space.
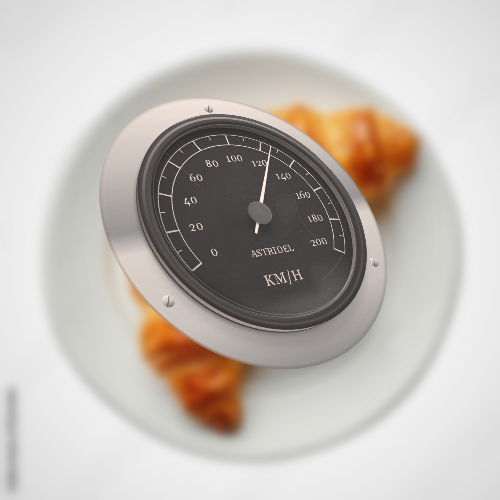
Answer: 125 km/h
